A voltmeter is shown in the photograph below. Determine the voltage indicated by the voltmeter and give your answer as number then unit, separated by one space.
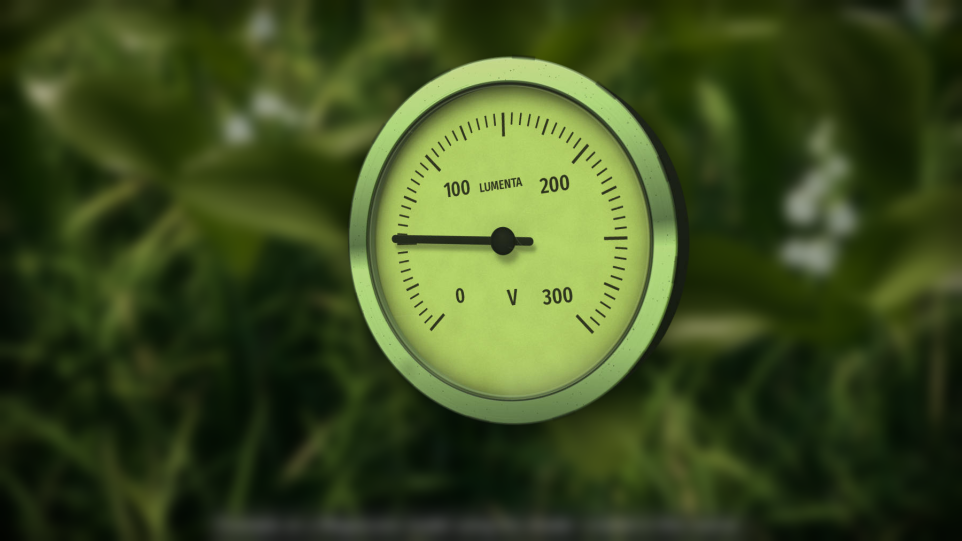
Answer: 52.5 V
